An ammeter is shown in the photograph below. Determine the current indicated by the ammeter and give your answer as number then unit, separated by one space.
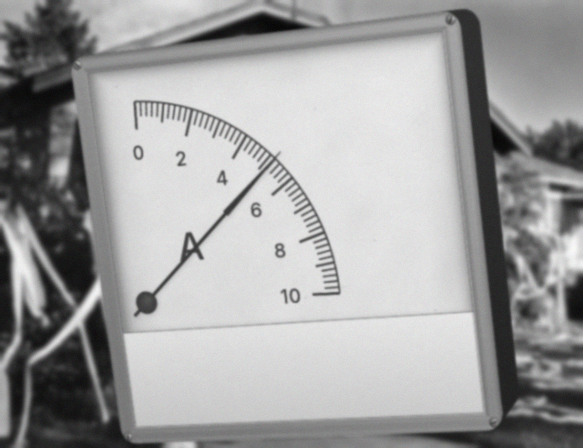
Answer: 5.2 A
